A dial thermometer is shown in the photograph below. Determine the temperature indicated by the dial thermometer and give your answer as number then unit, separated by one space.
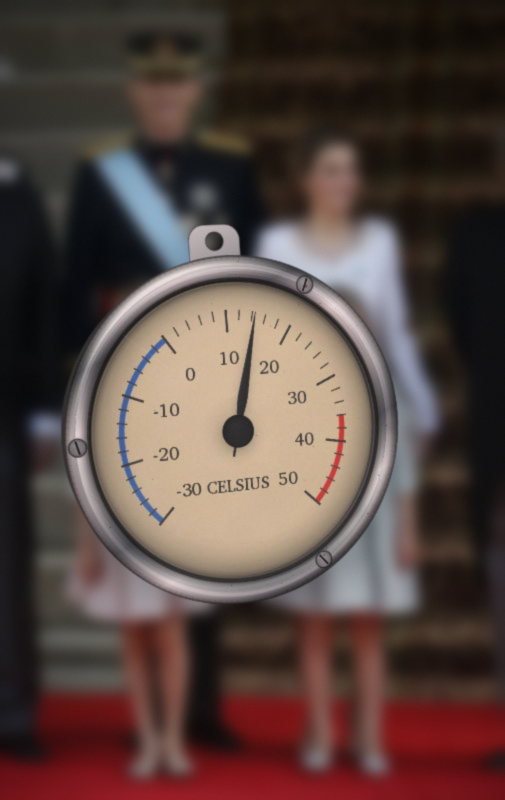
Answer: 14 °C
